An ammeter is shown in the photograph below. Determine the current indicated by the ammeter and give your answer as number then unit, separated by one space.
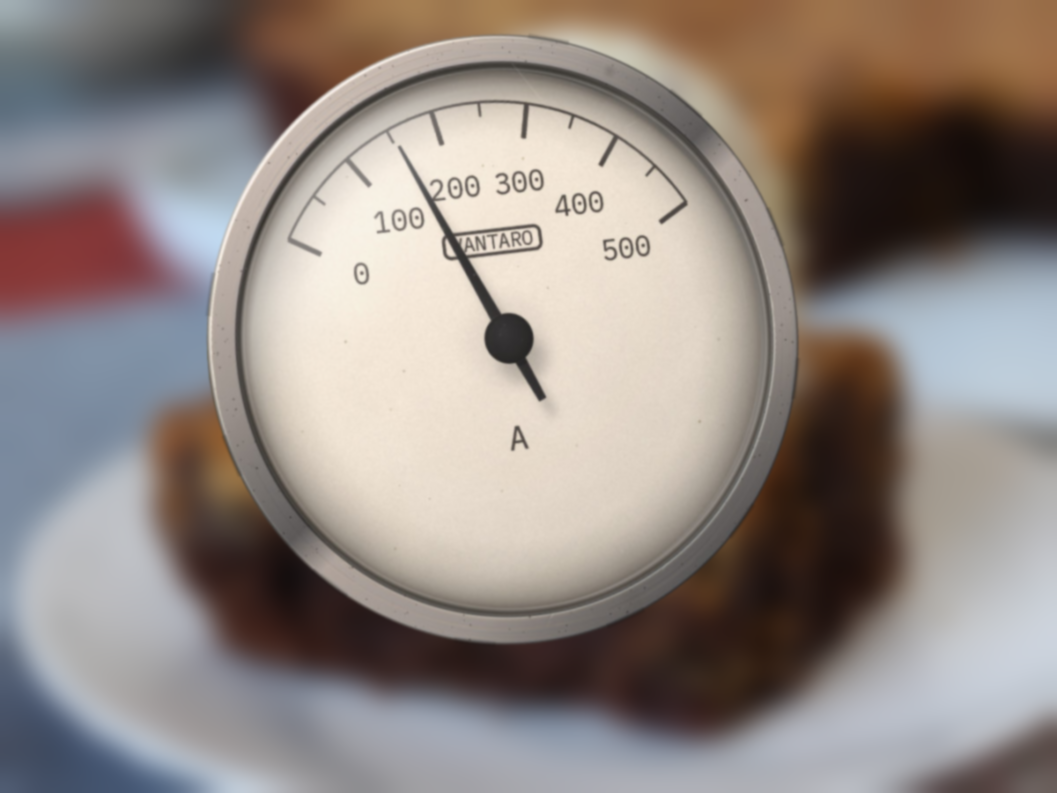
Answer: 150 A
